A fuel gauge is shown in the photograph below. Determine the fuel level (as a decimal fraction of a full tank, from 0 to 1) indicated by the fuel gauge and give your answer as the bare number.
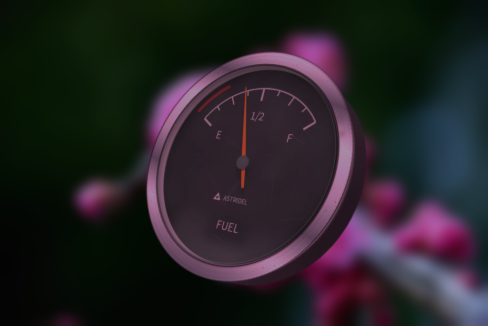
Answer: 0.375
